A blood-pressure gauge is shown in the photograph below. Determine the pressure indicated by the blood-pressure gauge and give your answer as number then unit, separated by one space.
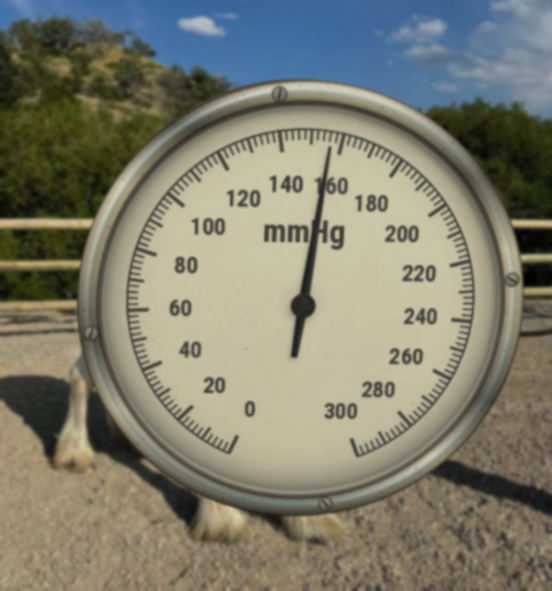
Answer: 156 mmHg
